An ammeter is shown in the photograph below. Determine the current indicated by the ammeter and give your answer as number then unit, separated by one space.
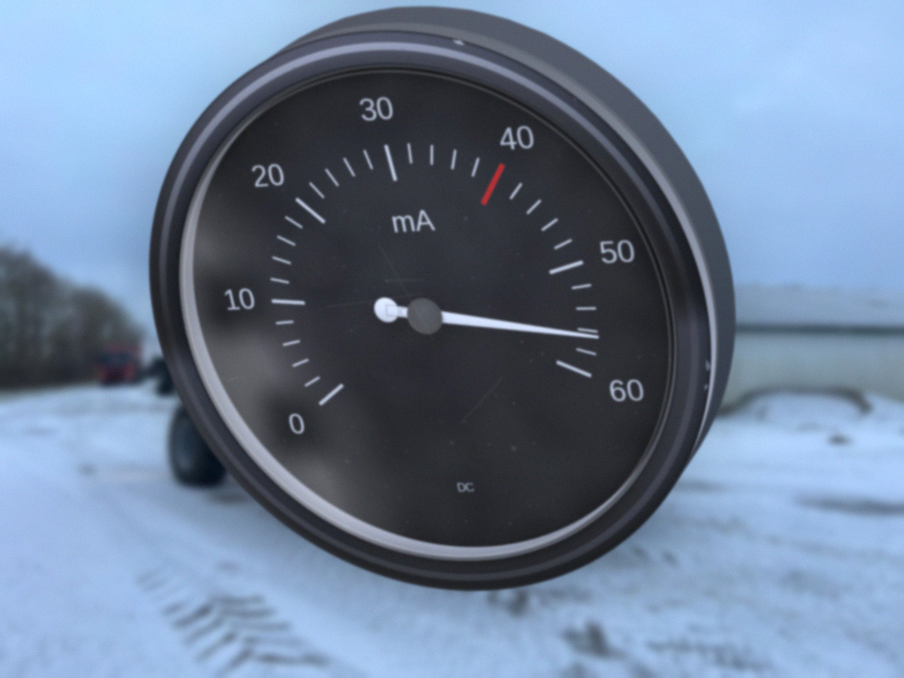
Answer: 56 mA
